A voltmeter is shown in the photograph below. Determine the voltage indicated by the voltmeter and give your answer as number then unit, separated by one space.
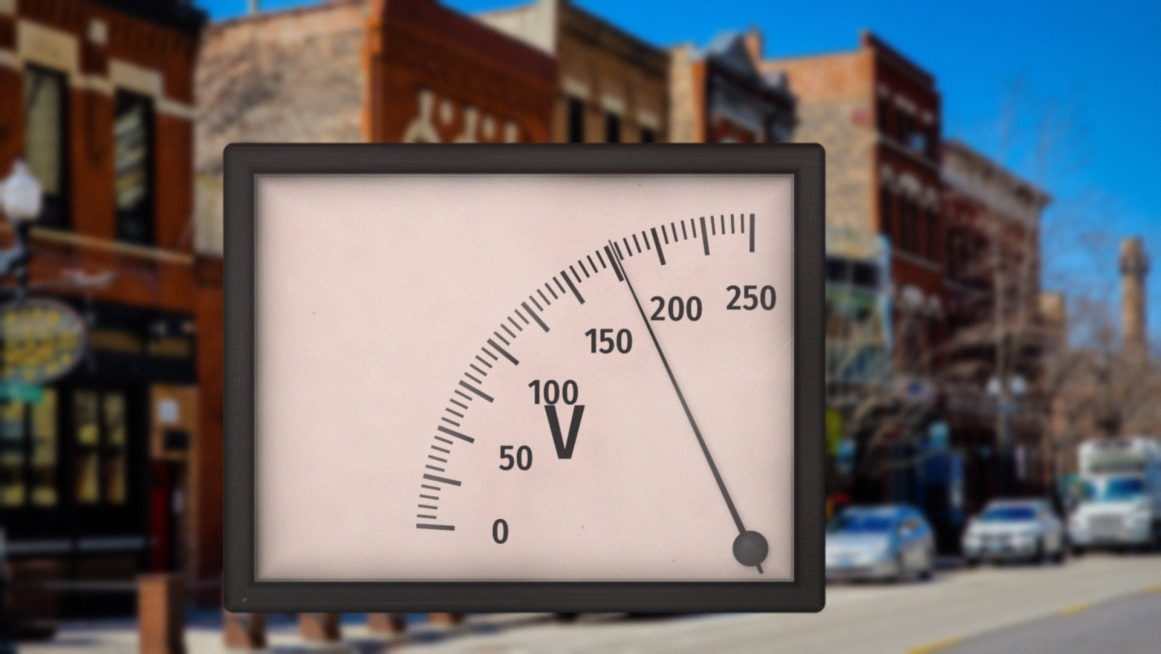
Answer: 177.5 V
